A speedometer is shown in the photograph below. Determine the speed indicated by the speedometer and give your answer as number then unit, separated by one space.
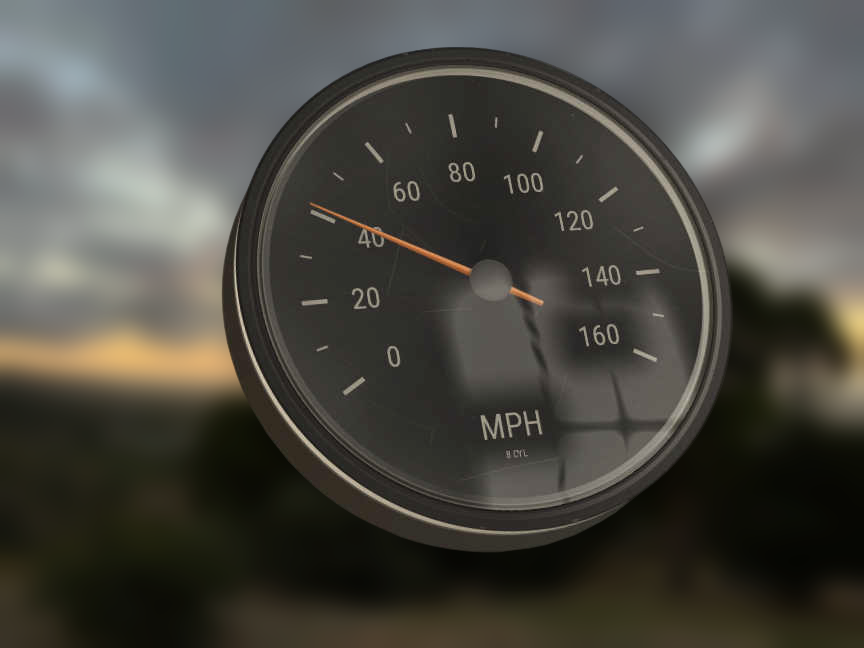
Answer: 40 mph
